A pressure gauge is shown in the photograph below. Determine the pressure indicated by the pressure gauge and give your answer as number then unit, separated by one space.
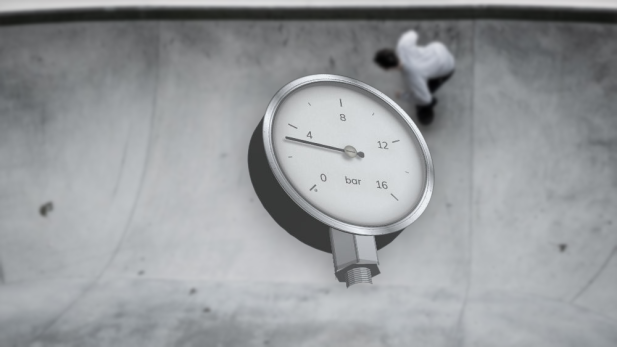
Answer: 3 bar
